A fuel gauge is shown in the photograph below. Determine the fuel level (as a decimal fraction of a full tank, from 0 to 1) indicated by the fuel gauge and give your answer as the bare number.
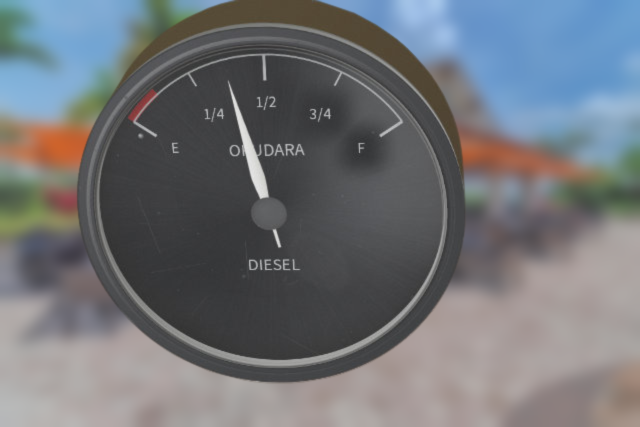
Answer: 0.375
